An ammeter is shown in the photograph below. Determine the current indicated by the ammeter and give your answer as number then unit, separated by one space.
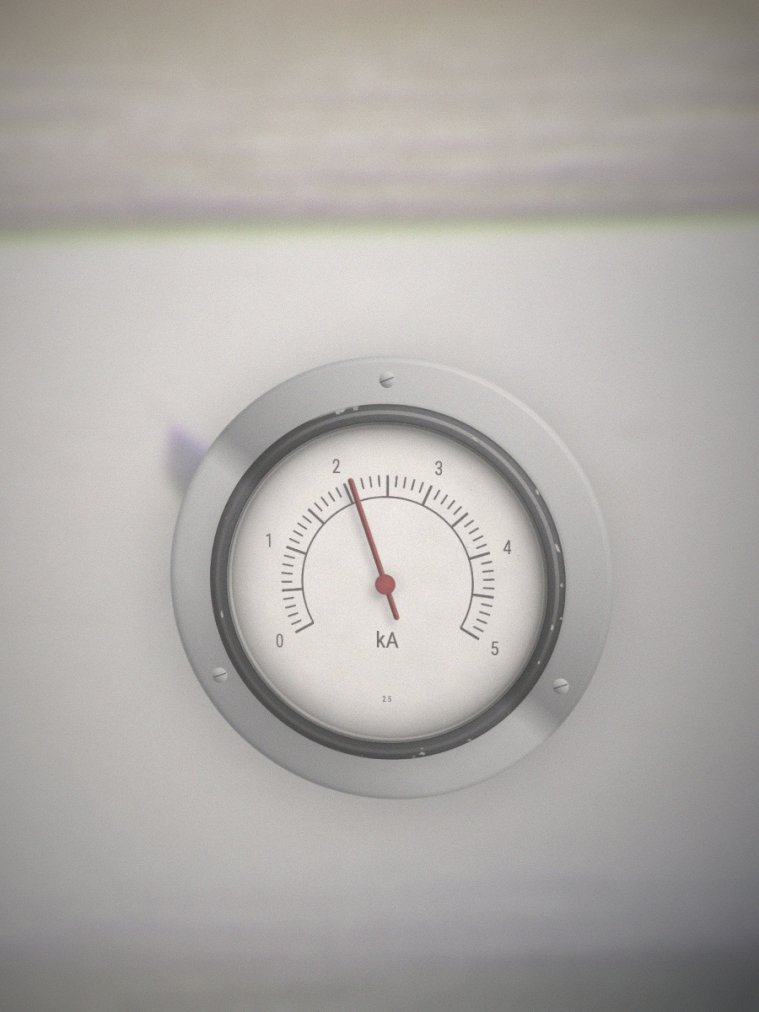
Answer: 2.1 kA
